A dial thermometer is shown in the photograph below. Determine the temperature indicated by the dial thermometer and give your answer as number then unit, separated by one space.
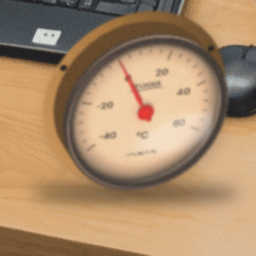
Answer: 0 °C
